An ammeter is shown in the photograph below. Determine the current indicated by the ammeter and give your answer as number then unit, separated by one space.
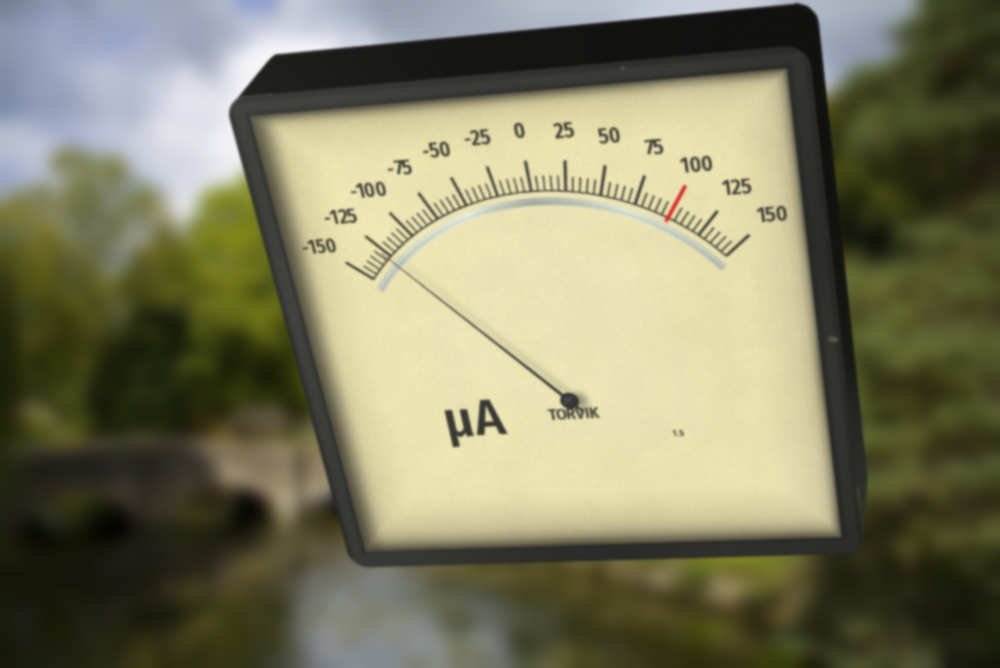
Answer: -125 µA
